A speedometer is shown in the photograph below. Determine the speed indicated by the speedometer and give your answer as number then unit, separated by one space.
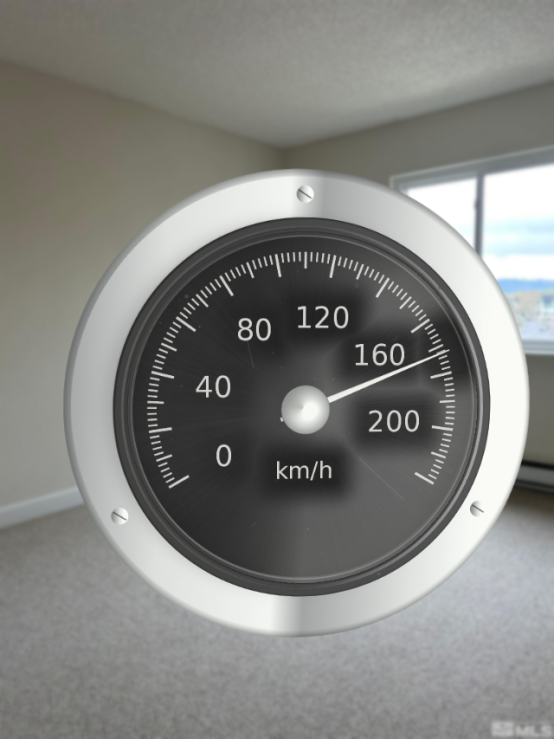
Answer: 172 km/h
